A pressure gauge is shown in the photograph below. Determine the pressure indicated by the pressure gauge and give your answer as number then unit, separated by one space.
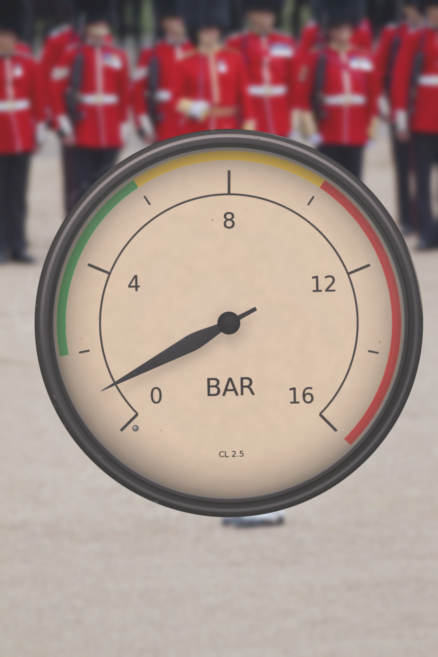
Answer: 1 bar
